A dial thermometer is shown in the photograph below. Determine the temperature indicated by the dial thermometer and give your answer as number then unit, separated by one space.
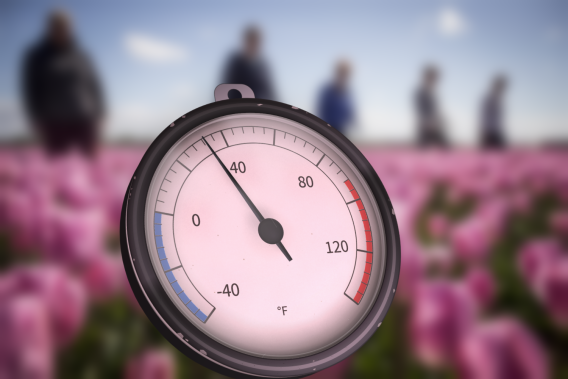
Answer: 32 °F
